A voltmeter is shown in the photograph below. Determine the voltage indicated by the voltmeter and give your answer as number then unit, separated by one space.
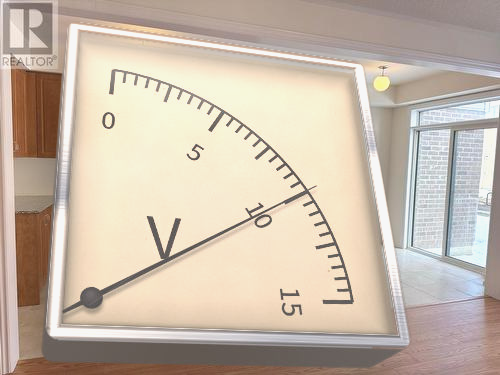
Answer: 10 V
